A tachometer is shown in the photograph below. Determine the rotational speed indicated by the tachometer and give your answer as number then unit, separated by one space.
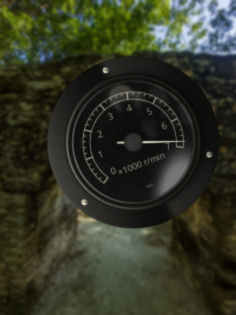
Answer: 6800 rpm
